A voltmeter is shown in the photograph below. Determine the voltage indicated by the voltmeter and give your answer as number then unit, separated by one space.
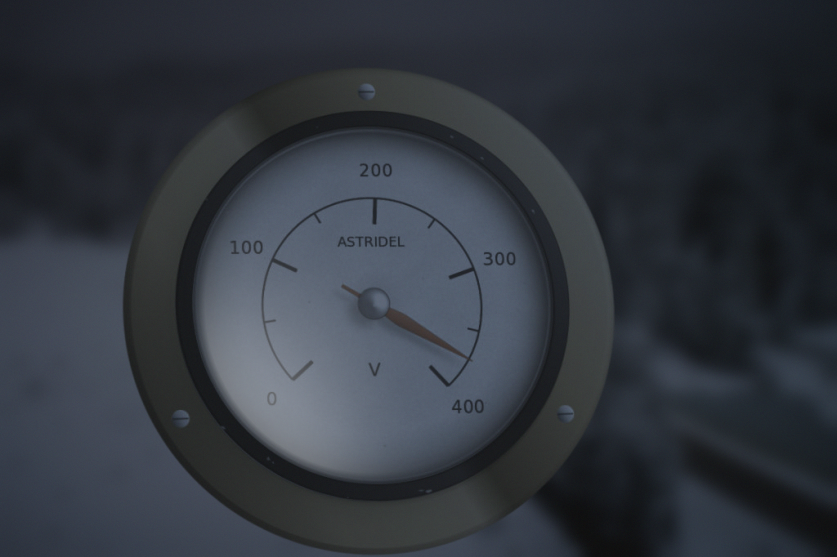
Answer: 375 V
